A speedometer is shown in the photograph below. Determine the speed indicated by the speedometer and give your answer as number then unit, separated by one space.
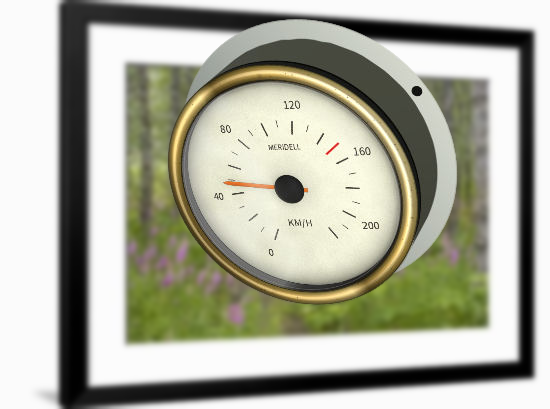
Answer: 50 km/h
